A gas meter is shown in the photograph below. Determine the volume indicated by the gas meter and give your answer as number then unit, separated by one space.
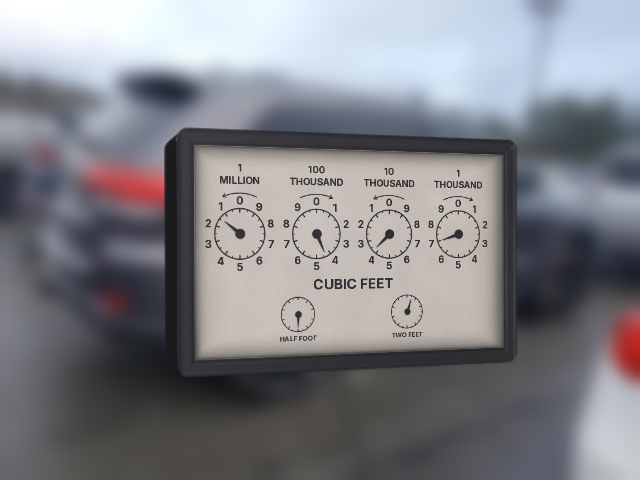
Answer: 143700 ft³
